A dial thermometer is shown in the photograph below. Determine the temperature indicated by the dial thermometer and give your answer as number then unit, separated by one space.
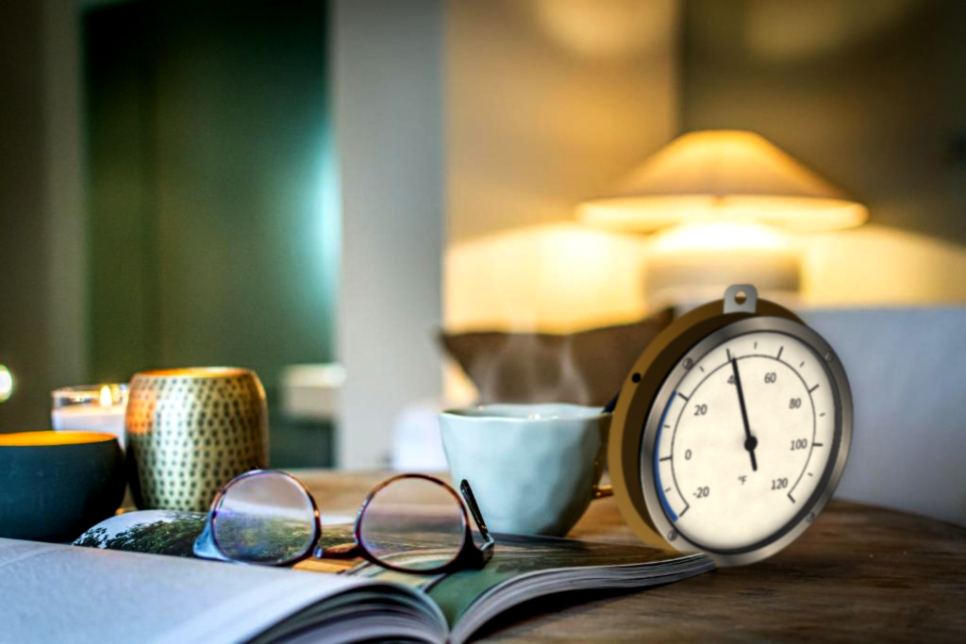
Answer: 40 °F
